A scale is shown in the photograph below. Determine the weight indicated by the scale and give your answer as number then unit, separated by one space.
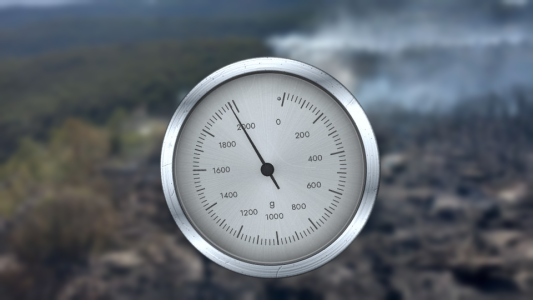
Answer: 1980 g
